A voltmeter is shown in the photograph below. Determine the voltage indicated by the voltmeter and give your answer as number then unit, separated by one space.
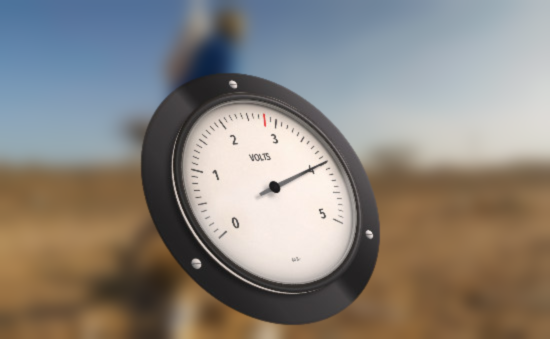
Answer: 4 V
